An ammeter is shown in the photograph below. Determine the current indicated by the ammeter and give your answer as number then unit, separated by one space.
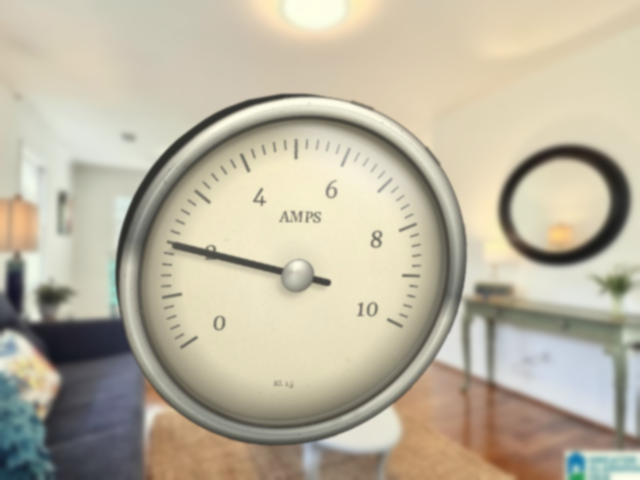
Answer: 2 A
